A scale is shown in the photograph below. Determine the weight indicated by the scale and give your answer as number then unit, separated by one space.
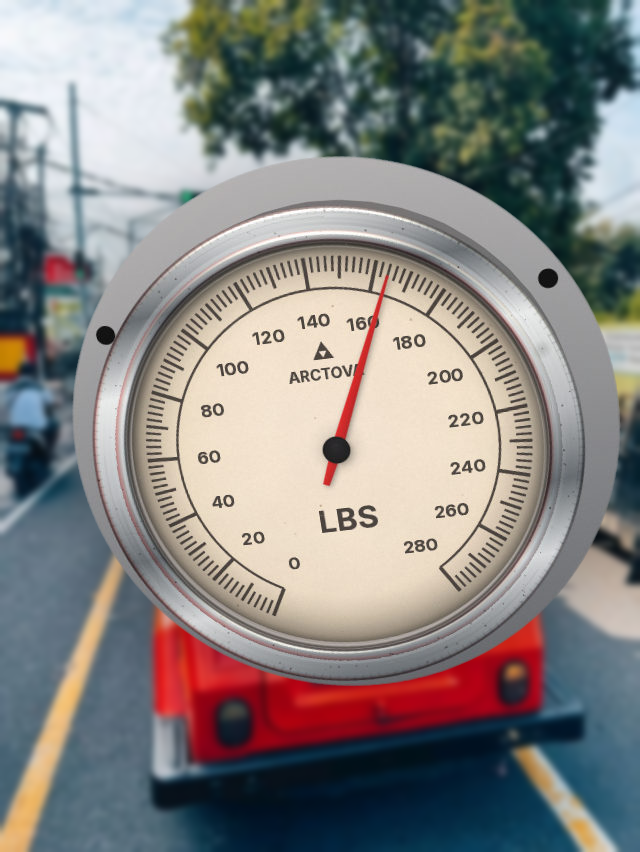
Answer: 164 lb
